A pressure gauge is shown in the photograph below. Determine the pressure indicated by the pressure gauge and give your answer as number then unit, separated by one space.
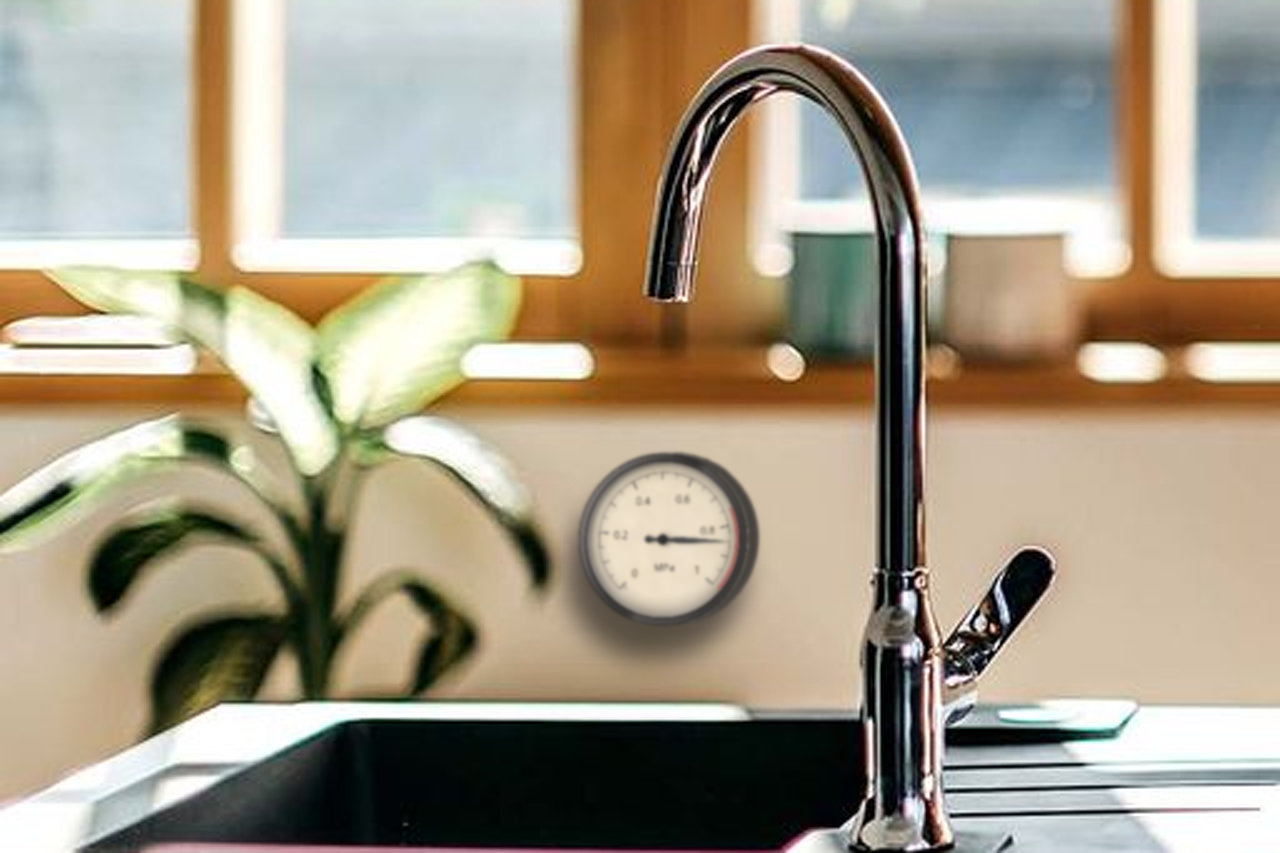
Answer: 0.85 MPa
